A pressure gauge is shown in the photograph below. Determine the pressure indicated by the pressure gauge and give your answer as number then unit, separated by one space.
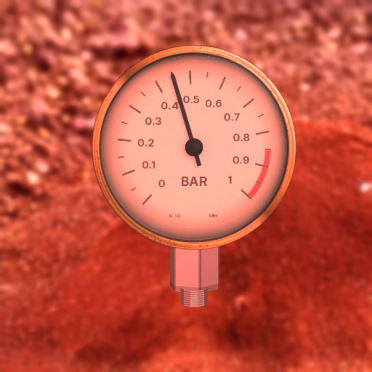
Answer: 0.45 bar
